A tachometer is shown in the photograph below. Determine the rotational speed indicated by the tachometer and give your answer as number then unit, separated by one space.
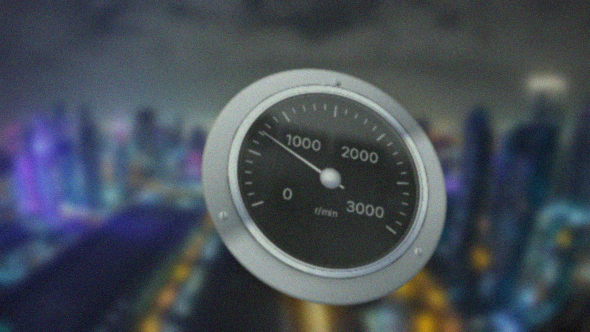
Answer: 700 rpm
